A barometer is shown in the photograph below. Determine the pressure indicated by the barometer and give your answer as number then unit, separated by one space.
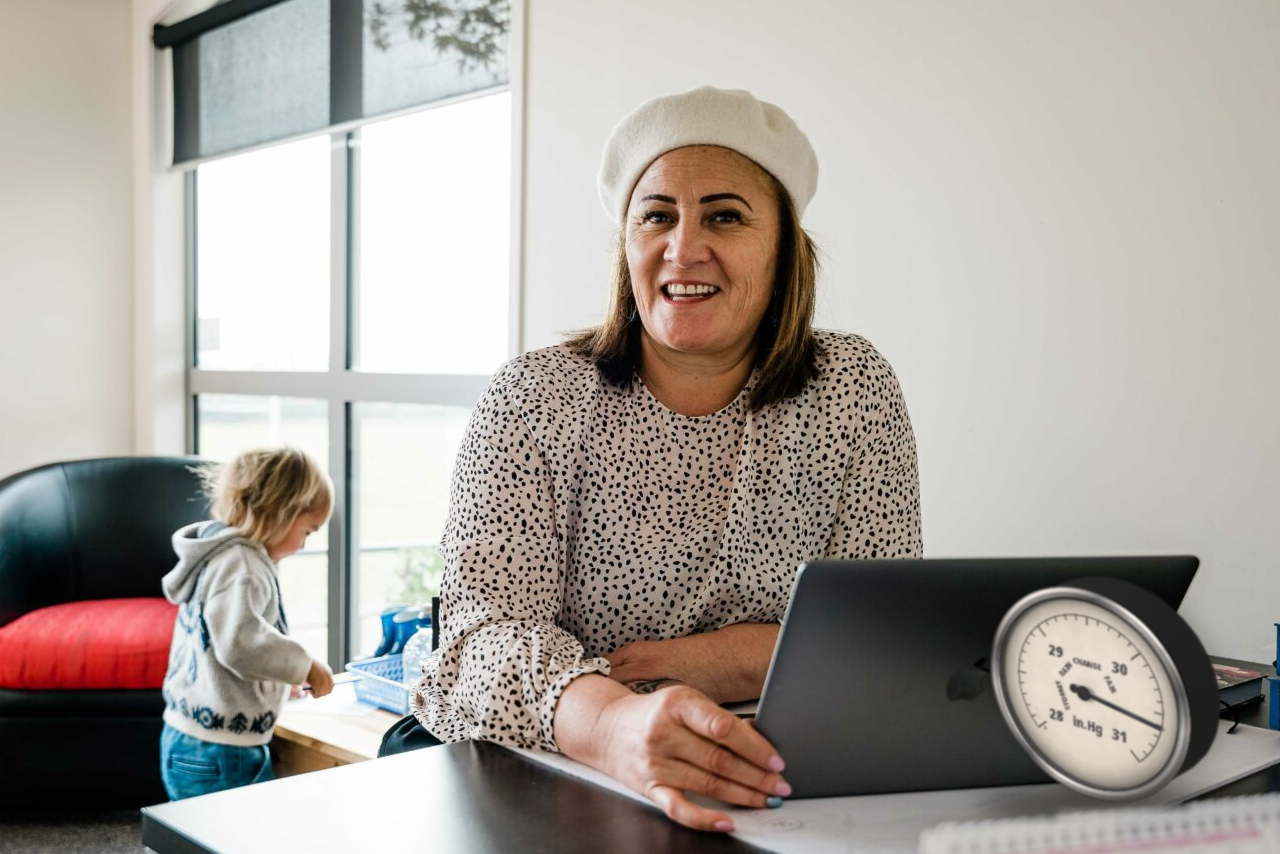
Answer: 30.6 inHg
